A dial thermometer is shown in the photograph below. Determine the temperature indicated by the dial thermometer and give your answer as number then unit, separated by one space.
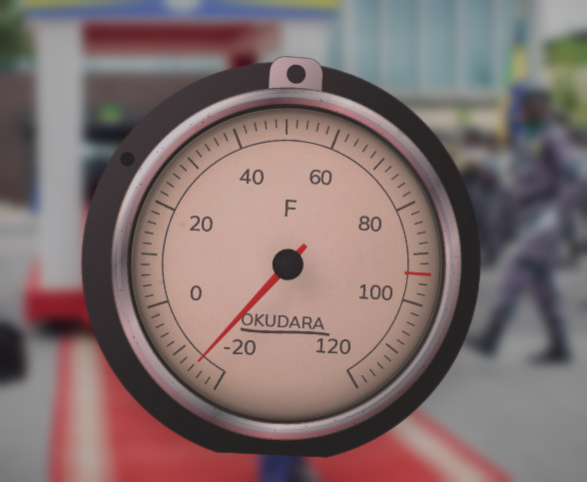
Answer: -14 °F
